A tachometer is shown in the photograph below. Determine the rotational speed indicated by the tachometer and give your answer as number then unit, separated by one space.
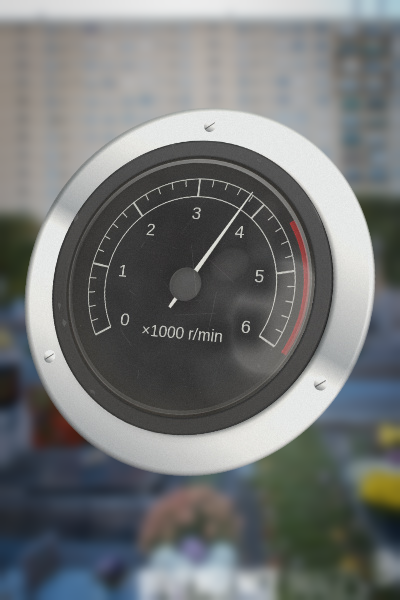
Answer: 3800 rpm
